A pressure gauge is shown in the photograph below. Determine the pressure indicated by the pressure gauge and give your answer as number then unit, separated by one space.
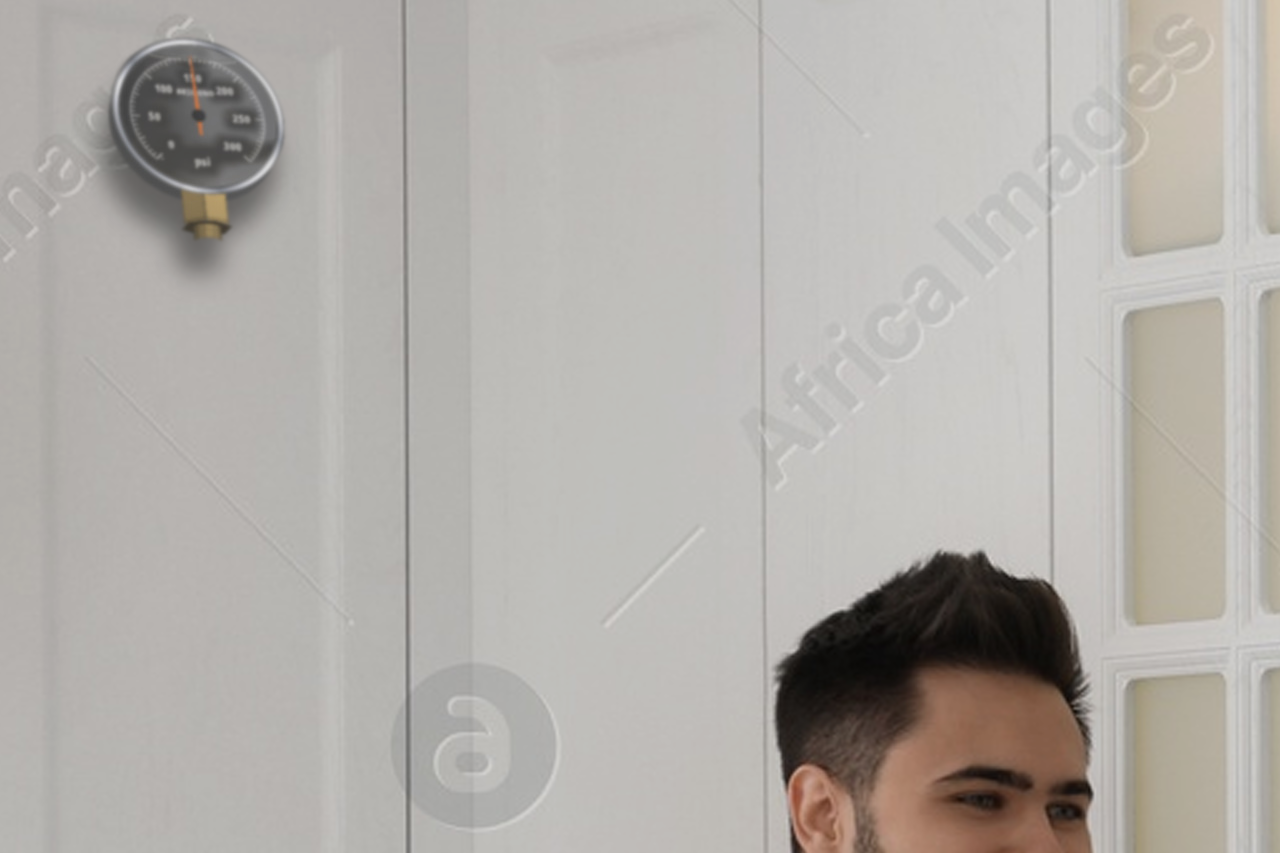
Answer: 150 psi
